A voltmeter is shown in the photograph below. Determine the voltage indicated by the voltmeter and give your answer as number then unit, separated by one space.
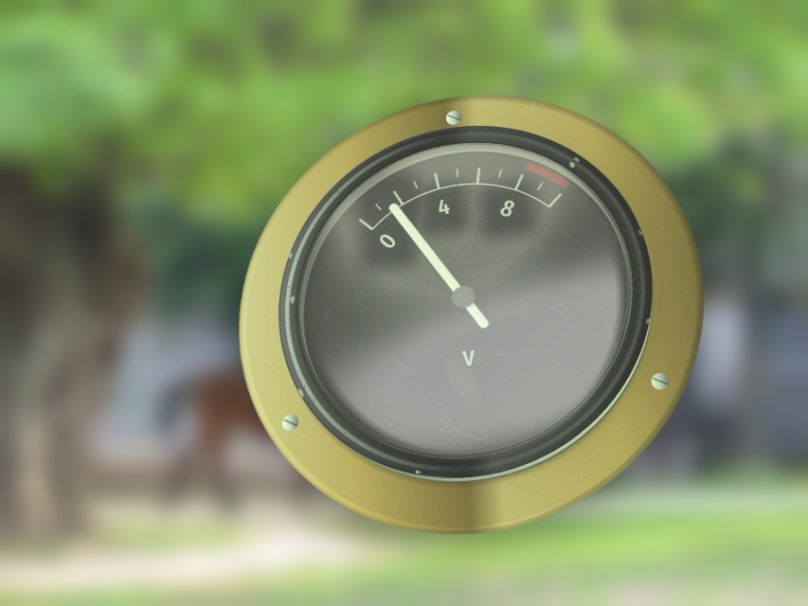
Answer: 1.5 V
